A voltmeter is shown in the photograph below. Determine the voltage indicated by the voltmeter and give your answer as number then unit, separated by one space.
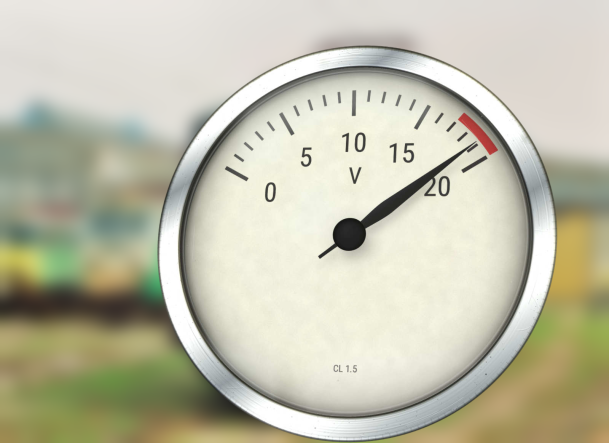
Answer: 19 V
